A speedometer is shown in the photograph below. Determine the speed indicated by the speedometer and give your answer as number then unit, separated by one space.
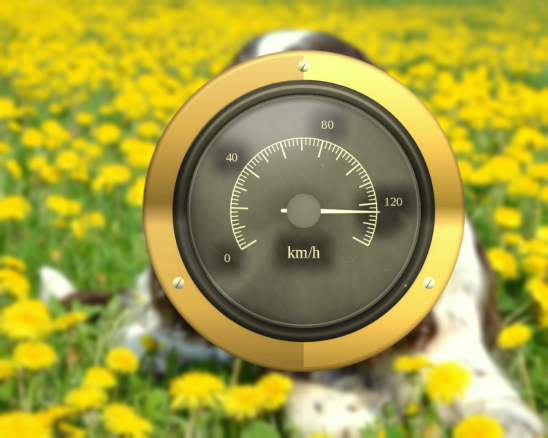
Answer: 124 km/h
